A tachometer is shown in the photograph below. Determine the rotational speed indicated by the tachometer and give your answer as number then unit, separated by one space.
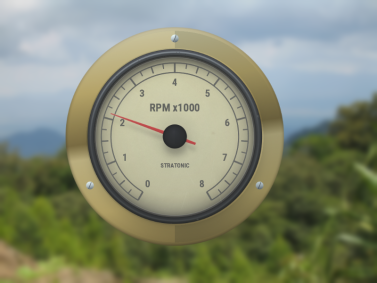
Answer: 2125 rpm
